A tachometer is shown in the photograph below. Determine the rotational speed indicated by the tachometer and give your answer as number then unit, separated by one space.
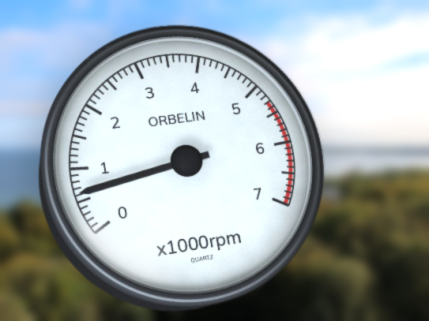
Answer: 600 rpm
